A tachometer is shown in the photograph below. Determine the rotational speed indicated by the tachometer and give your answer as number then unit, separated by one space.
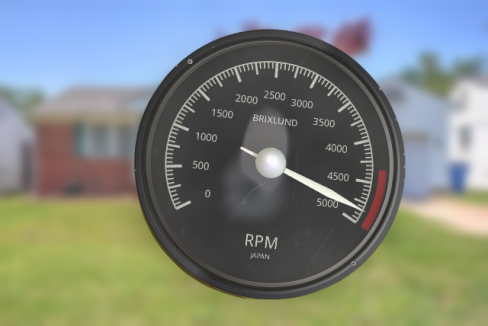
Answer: 4850 rpm
